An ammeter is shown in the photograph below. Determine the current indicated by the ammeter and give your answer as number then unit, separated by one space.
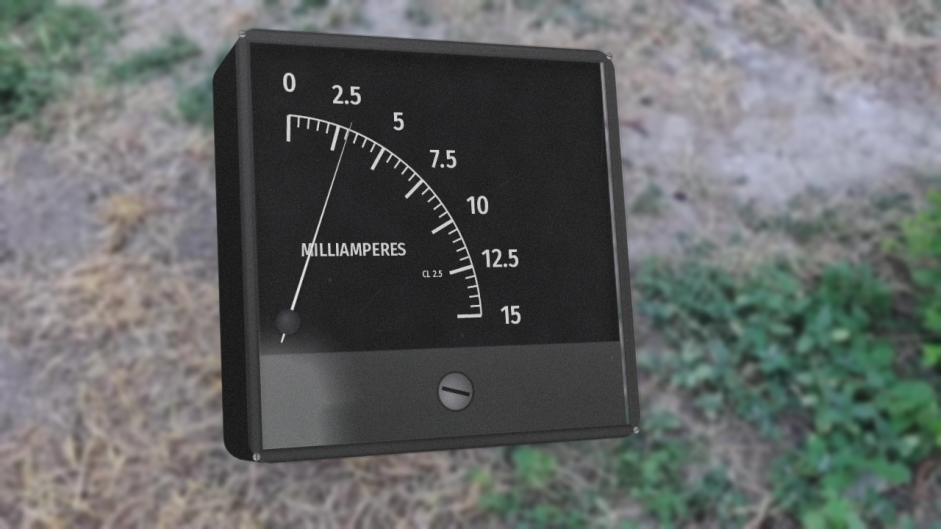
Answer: 3 mA
